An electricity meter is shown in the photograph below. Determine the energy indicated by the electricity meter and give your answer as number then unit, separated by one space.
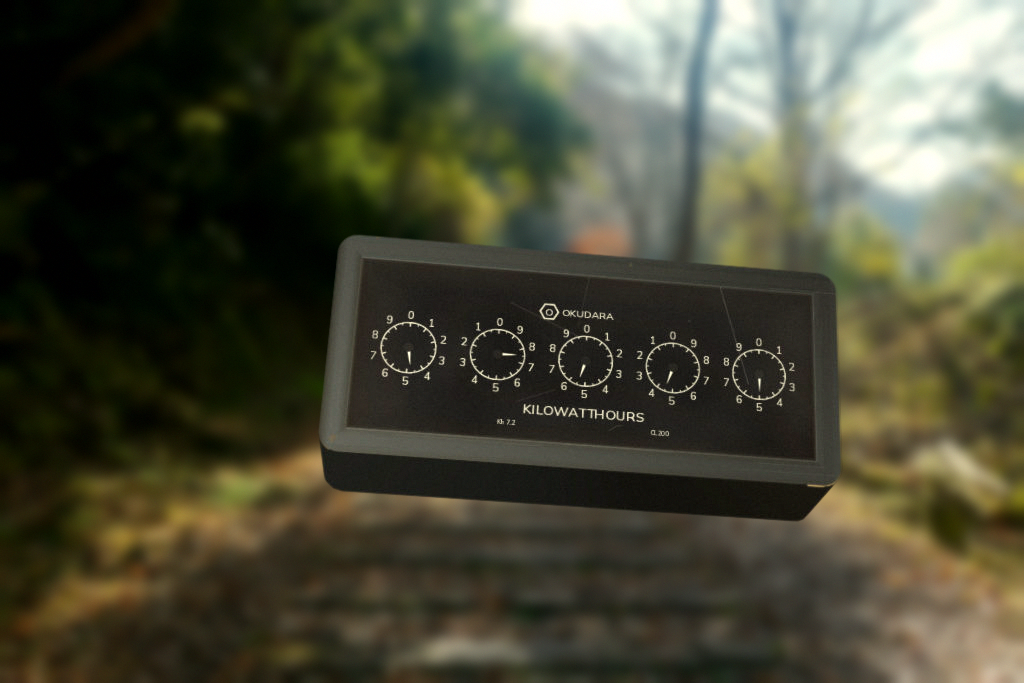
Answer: 47545 kWh
